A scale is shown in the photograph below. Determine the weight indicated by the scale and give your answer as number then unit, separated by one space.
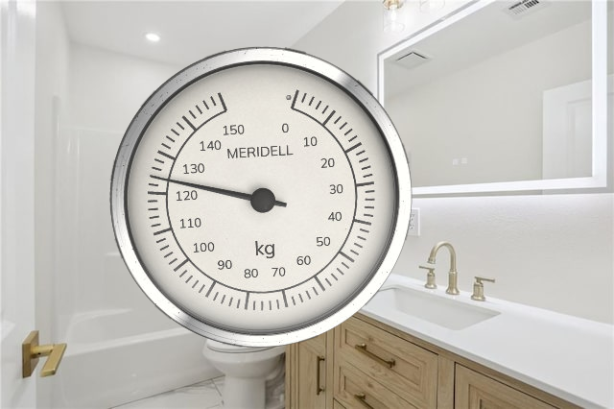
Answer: 124 kg
